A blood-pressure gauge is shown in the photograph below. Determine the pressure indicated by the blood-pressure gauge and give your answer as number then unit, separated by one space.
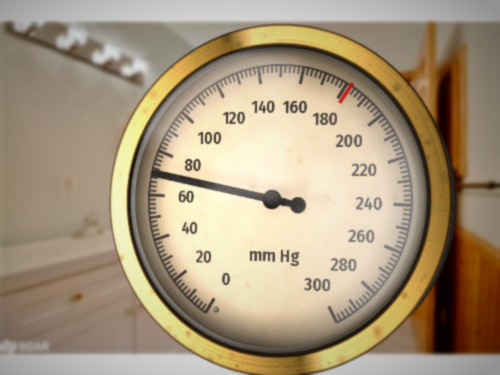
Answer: 70 mmHg
